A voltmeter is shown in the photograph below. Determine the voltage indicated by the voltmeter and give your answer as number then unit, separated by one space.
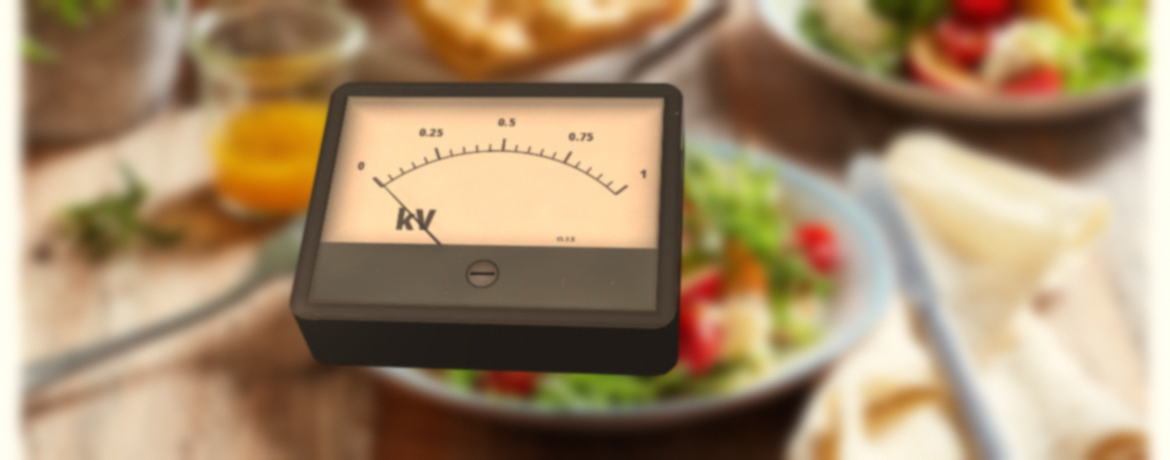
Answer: 0 kV
